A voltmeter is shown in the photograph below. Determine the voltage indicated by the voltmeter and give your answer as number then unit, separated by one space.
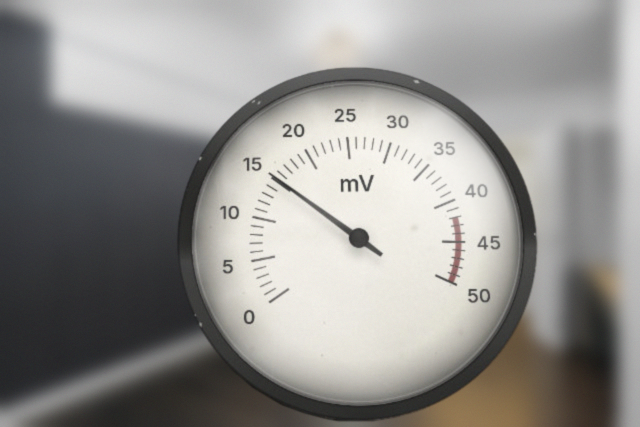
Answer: 15 mV
